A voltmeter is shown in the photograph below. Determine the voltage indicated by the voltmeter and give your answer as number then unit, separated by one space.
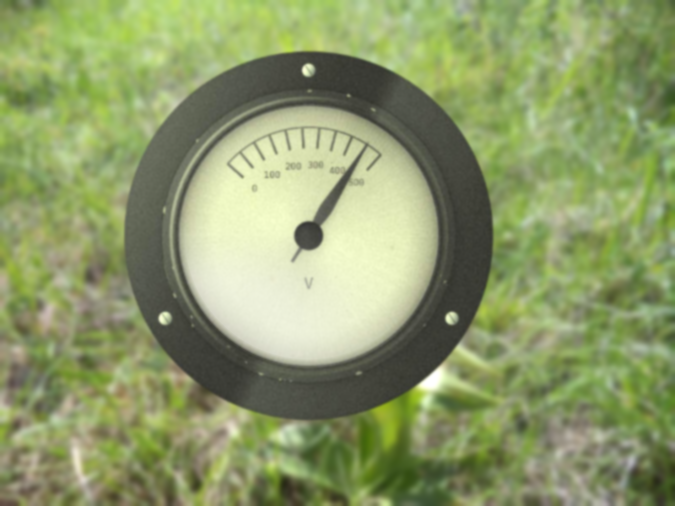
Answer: 450 V
